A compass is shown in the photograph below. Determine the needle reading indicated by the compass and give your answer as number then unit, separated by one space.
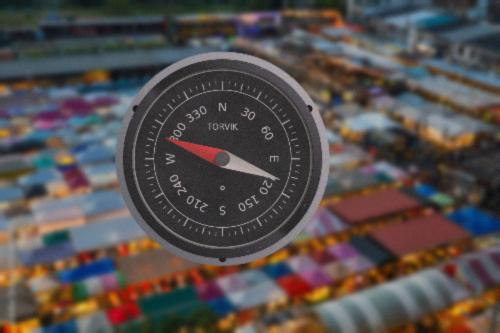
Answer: 290 °
